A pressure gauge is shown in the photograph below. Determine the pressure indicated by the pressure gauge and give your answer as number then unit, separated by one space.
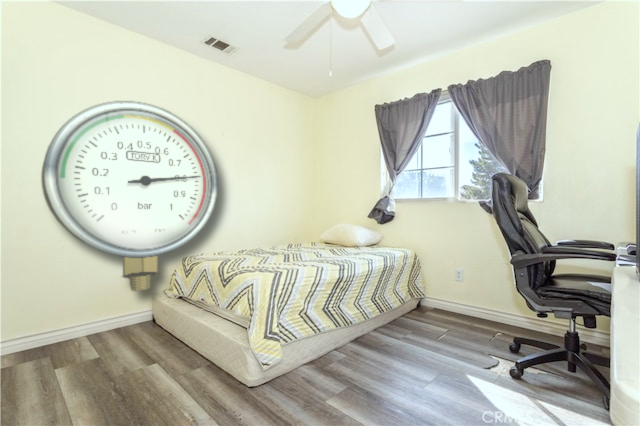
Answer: 0.8 bar
